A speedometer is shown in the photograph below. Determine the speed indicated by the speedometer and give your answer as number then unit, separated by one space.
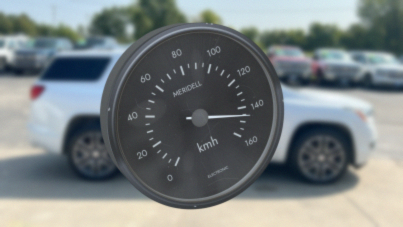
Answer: 145 km/h
